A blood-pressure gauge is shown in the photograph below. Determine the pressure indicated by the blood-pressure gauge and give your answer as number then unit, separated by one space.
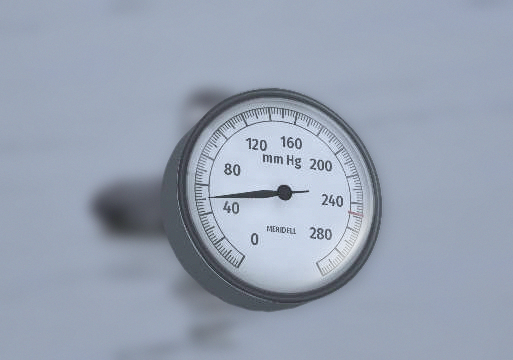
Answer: 50 mmHg
